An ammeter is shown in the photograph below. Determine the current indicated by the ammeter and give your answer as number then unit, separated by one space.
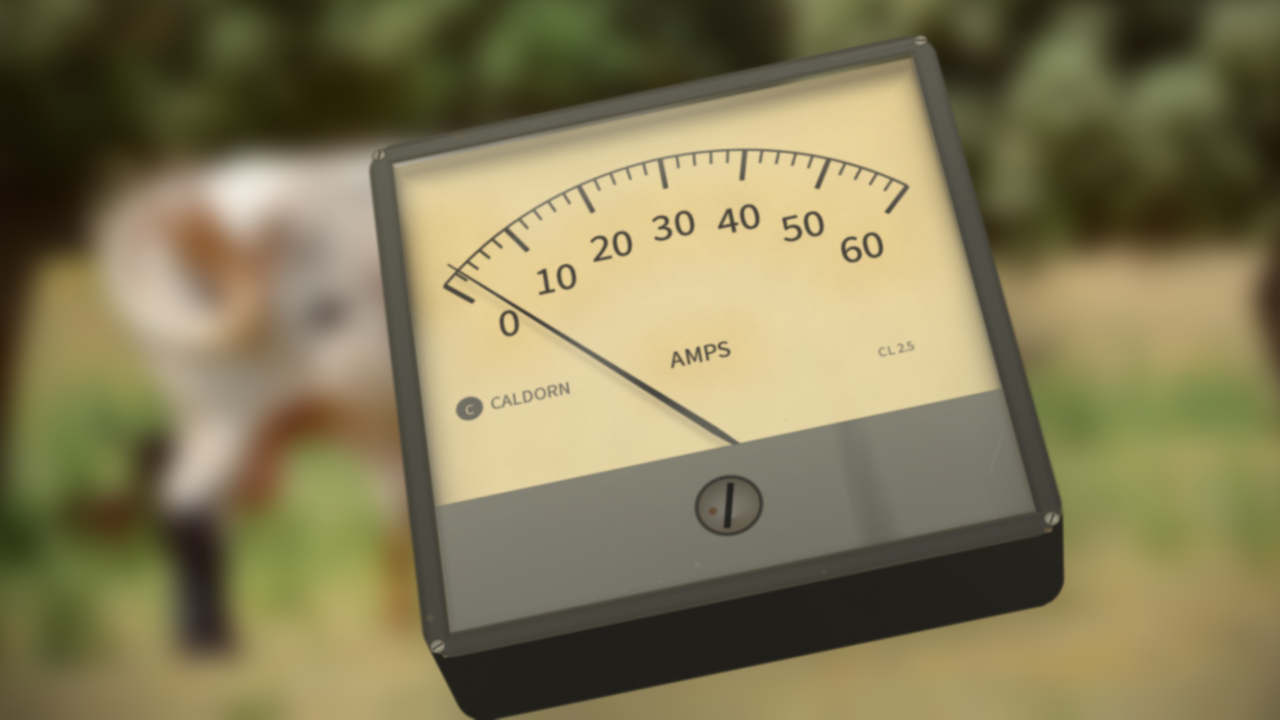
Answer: 2 A
